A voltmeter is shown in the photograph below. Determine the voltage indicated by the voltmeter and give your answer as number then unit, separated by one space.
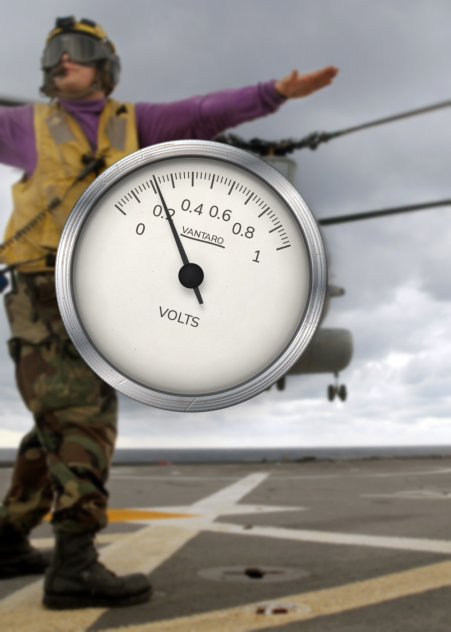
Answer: 0.22 V
